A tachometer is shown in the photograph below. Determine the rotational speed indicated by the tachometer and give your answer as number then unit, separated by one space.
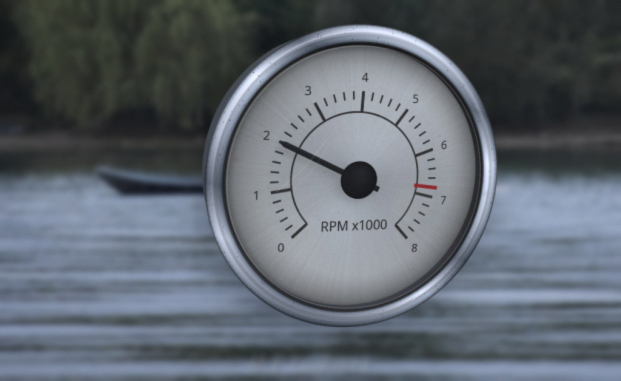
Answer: 2000 rpm
